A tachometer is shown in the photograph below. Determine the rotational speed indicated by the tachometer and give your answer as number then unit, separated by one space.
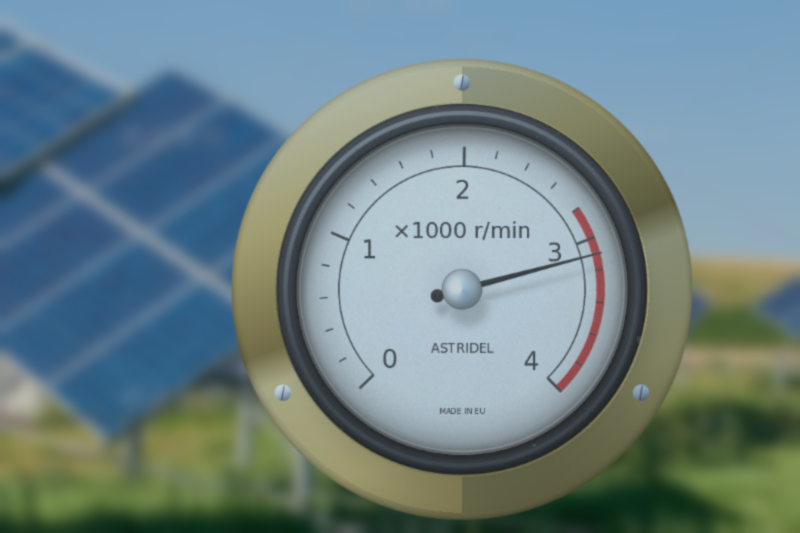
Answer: 3100 rpm
